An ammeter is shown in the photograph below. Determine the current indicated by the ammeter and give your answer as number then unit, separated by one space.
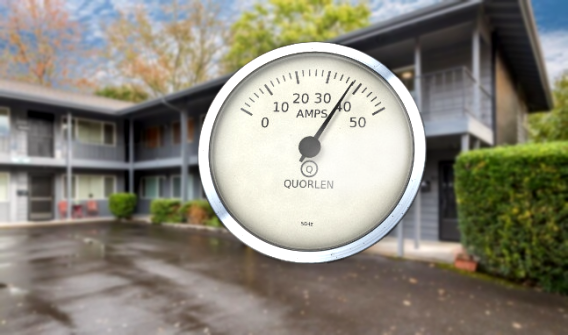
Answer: 38 A
